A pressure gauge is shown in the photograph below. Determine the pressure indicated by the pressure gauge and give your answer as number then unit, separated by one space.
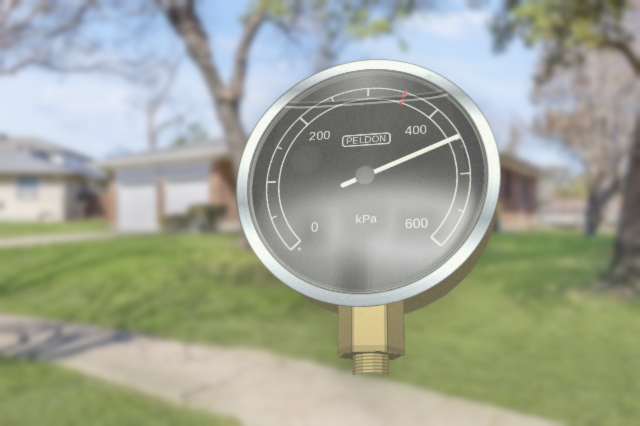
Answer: 450 kPa
